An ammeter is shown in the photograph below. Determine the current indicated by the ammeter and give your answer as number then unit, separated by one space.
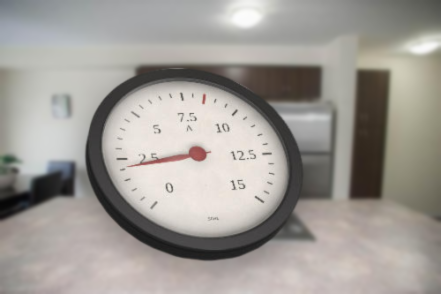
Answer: 2 A
